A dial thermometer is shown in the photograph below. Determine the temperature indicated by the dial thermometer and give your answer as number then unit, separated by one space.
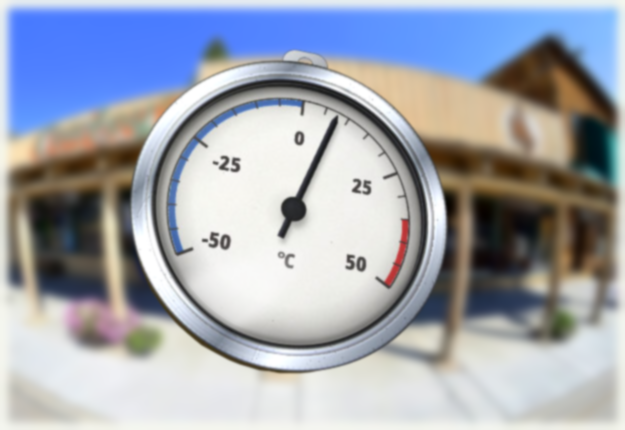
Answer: 7.5 °C
